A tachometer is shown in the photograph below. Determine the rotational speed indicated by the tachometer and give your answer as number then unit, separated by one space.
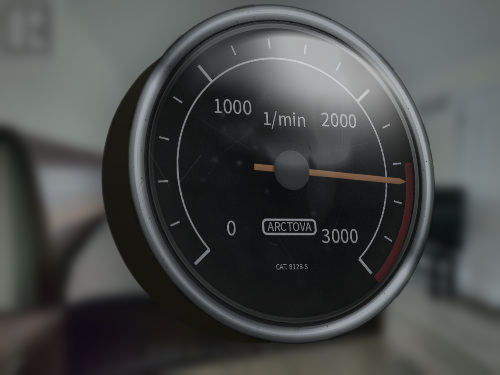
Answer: 2500 rpm
